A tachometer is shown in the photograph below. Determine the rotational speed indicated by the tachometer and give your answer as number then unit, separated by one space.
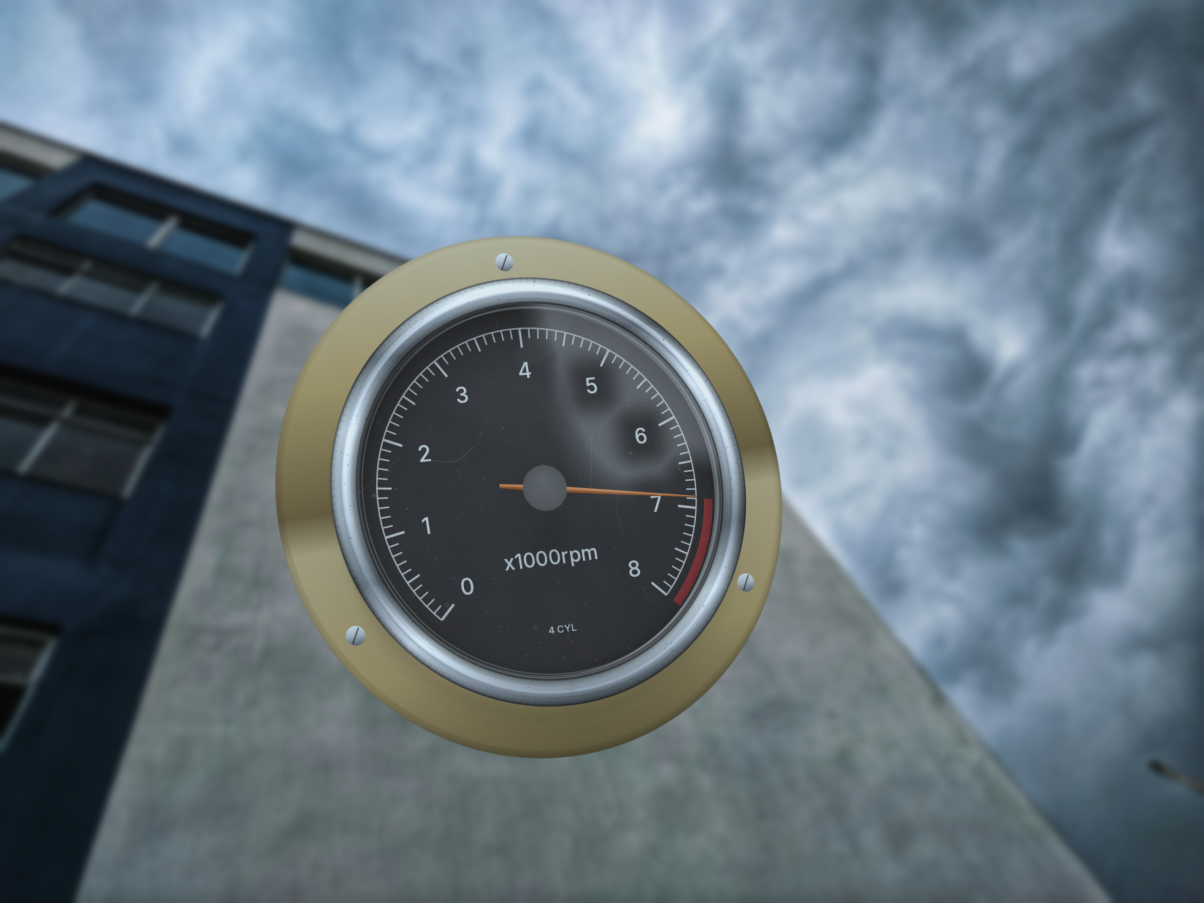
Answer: 6900 rpm
